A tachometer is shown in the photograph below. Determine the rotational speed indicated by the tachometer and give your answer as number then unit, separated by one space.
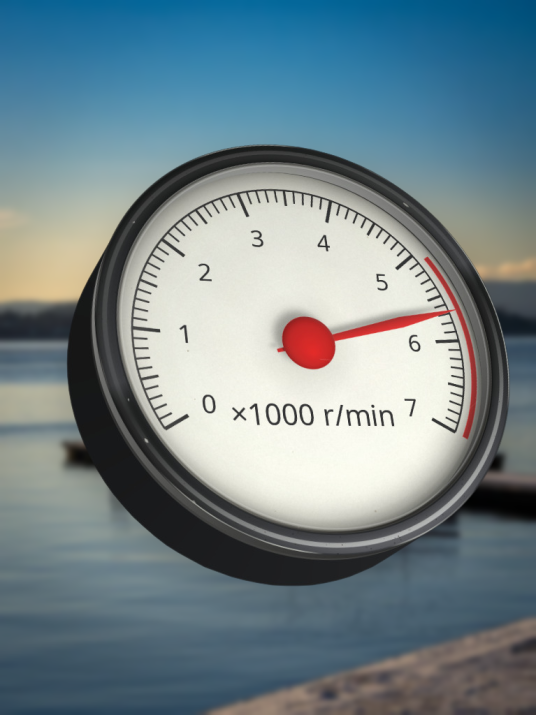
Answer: 5700 rpm
